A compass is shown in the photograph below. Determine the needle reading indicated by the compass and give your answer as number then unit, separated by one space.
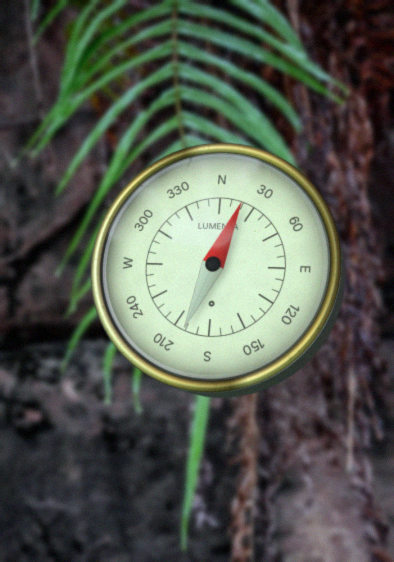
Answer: 20 °
